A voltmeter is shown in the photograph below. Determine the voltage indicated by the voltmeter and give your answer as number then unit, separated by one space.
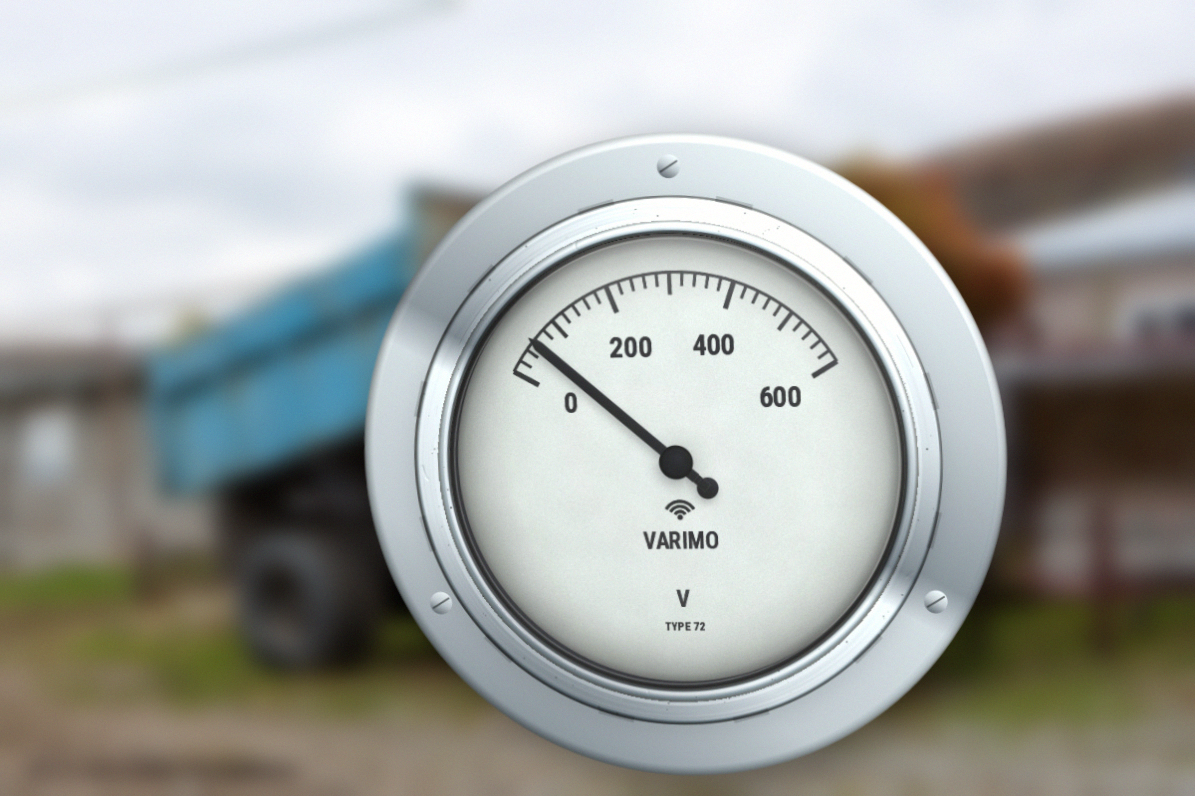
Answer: 60 V
